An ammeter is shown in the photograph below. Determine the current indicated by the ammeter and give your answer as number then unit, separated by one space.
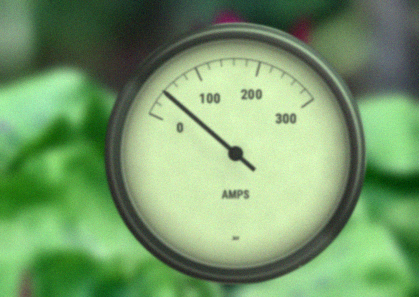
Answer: 40 A
